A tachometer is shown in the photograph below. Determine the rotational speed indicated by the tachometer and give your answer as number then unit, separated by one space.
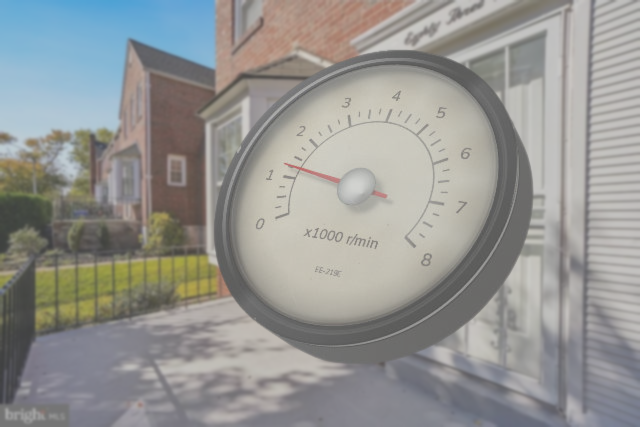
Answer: 1250 rpm
